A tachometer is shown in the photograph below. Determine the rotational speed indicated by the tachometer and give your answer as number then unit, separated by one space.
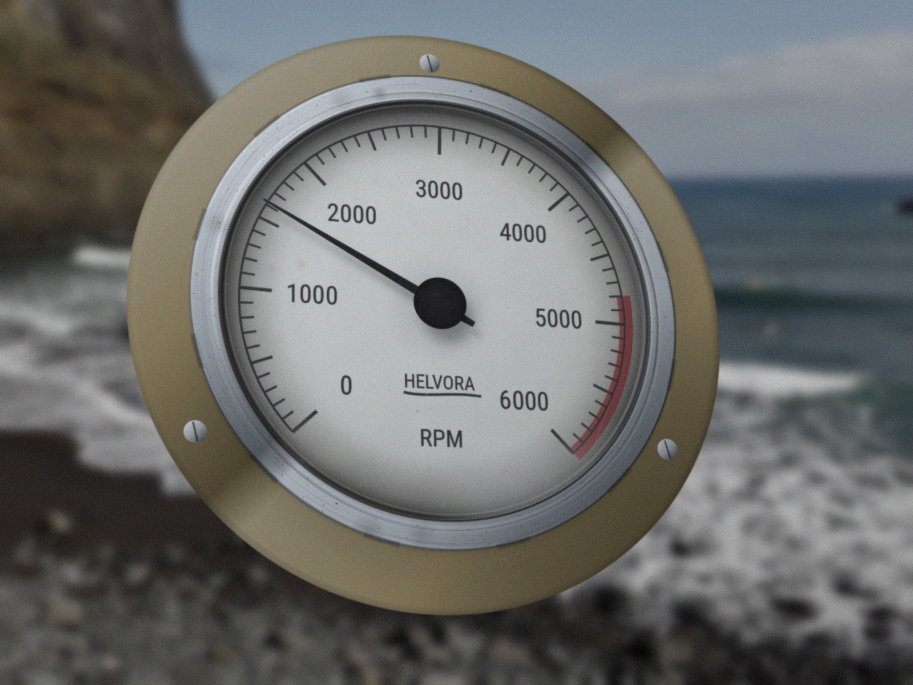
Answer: 1600 rpm
